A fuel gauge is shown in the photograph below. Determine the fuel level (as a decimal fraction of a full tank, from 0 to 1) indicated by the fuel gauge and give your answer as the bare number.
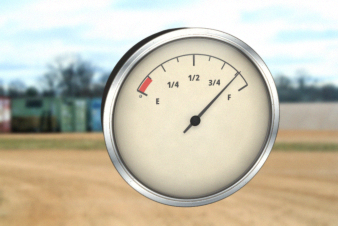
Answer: 0.875
